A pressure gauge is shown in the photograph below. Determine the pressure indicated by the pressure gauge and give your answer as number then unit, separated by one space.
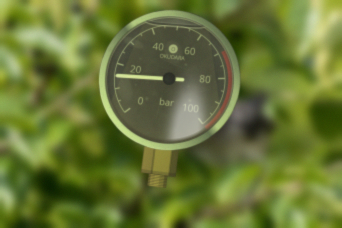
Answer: 15 bar
